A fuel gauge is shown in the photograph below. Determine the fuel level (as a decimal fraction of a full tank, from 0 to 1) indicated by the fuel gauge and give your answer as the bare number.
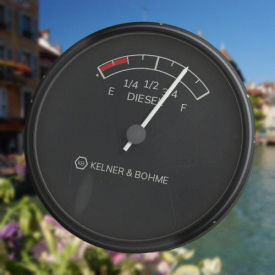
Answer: 0.75
